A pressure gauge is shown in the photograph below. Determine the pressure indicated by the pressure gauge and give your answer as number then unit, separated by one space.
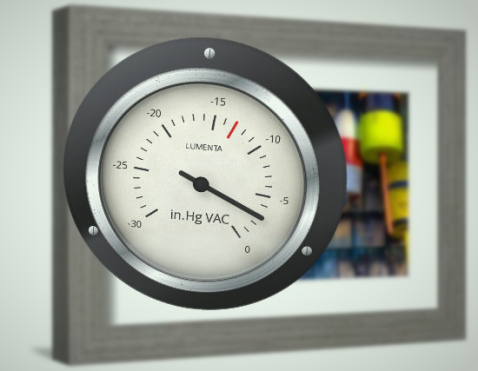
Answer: -3 inHg
